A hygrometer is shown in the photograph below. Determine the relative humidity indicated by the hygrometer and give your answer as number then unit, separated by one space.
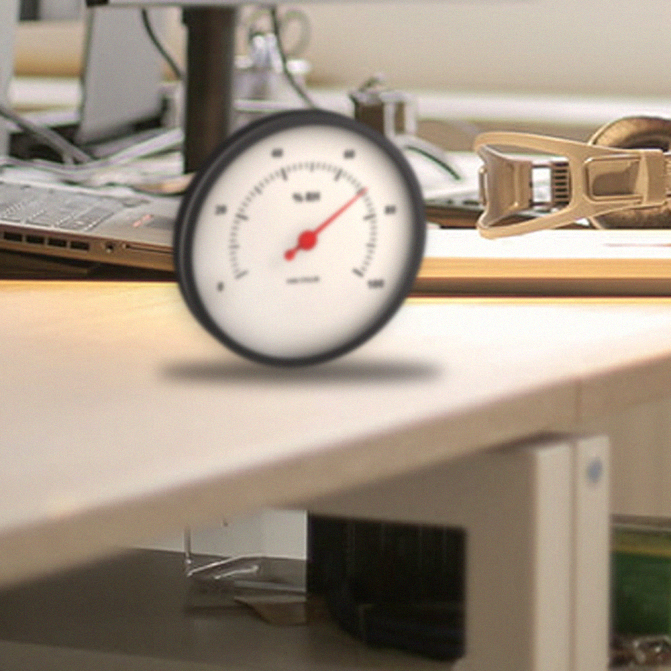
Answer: 70 %
